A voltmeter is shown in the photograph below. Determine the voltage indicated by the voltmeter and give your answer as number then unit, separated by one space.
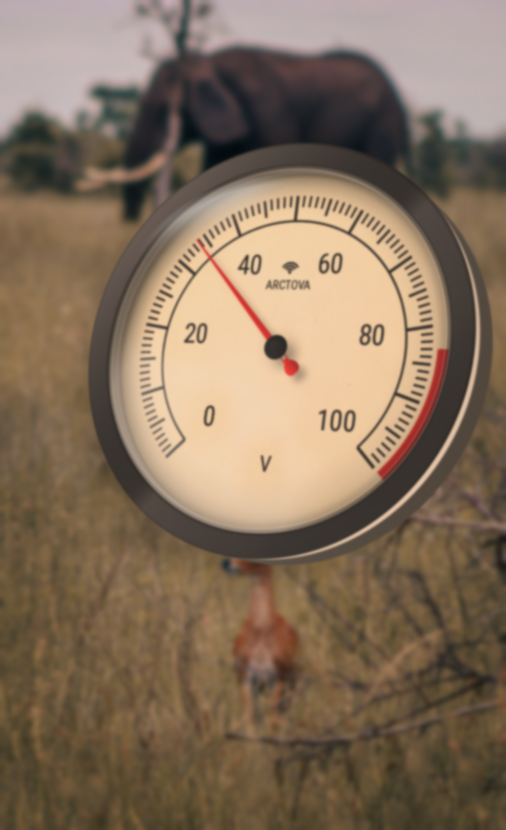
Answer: 34 V
